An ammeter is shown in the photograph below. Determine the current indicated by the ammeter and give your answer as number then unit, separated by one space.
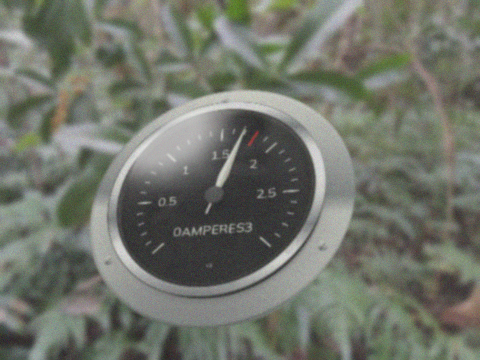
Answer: 1.7 A
